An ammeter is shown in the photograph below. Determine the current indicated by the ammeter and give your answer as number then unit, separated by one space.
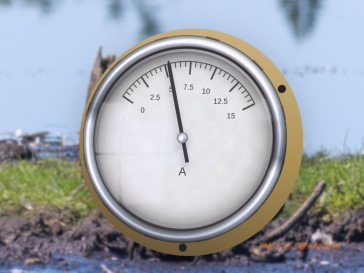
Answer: 5.5 A
